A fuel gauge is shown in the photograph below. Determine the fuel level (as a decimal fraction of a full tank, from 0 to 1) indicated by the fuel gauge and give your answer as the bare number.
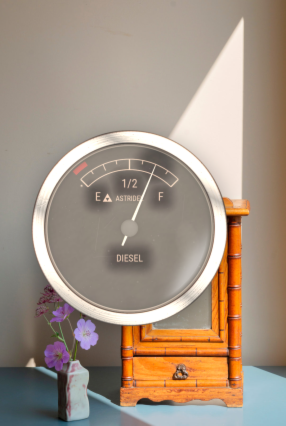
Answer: 0.75
